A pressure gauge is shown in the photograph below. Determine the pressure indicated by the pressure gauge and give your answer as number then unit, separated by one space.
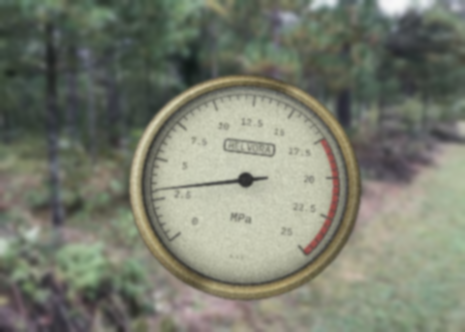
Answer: 3 MPa
